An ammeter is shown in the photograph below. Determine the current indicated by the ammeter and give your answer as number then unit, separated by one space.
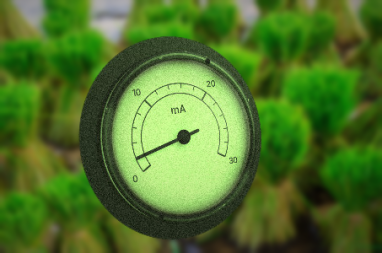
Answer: 2 mA
